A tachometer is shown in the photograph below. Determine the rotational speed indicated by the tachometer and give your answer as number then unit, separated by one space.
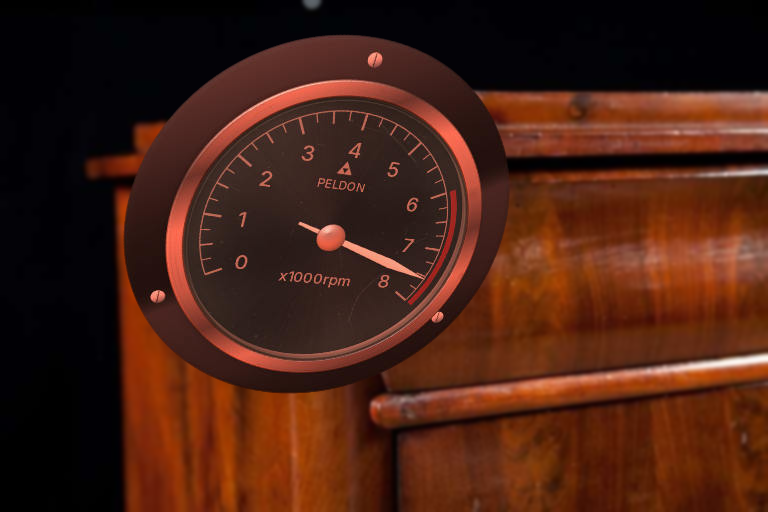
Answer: 7500 rpm
